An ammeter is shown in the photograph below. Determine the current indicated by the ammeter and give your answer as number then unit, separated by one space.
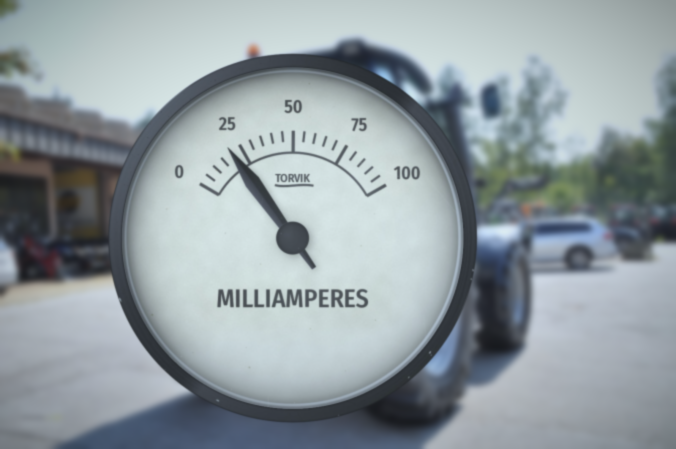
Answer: 20 mA
